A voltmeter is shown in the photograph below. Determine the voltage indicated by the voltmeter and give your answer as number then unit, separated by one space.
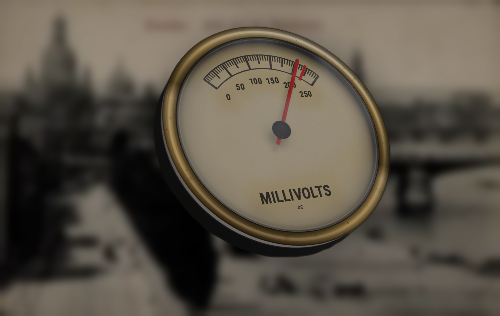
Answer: 200 mV
